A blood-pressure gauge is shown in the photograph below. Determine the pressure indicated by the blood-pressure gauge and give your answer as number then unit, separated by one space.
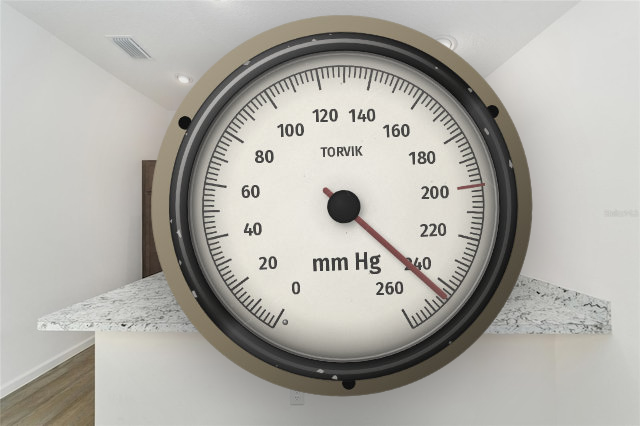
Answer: 244 mmHg
